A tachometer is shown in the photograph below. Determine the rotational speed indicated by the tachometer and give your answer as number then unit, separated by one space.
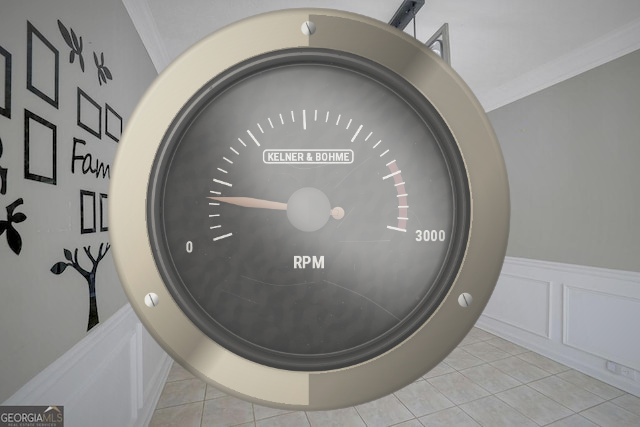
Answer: 350 rpm
